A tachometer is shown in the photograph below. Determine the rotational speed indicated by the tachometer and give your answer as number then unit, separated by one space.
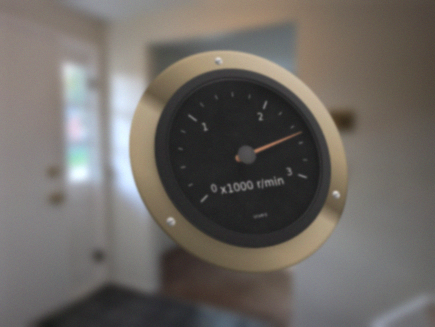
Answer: 2500 rpm
